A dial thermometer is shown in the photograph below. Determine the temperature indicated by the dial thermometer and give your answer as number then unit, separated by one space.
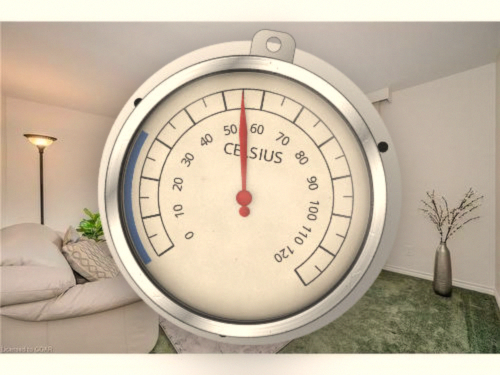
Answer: 55 °C
